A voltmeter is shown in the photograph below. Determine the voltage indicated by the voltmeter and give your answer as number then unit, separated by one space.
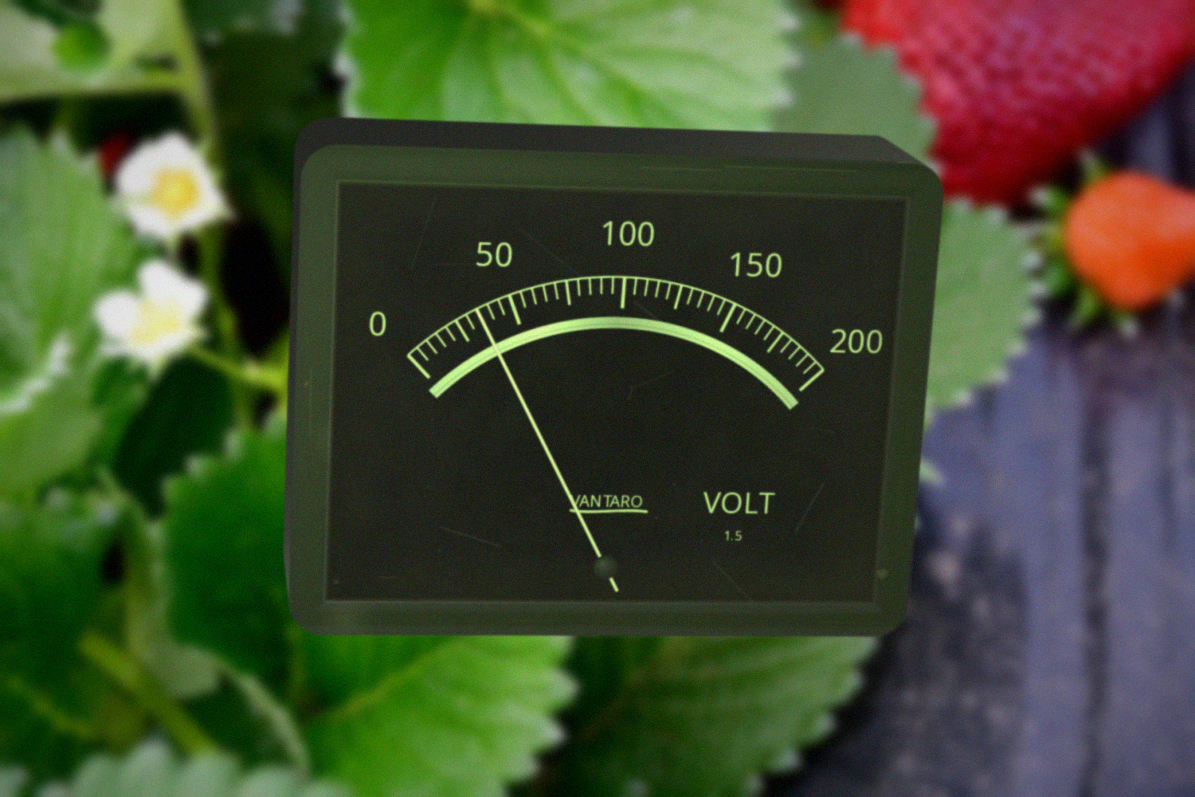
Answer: 35 V
